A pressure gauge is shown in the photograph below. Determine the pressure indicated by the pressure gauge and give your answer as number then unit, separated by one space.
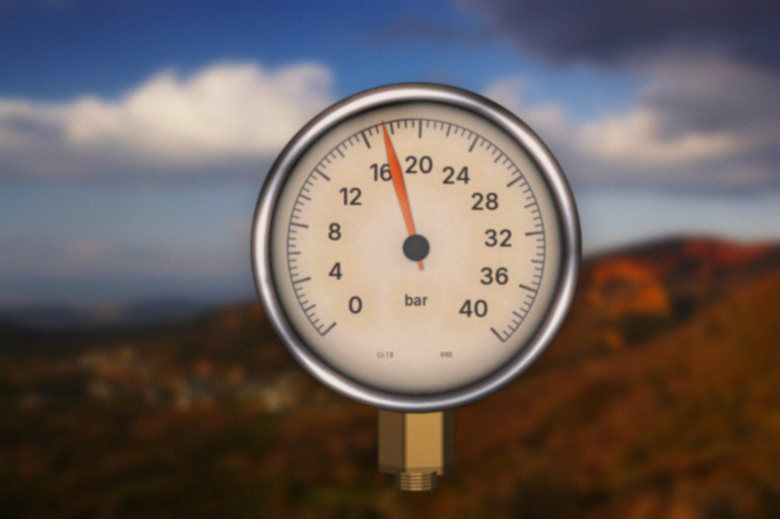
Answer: 17.5 bar
